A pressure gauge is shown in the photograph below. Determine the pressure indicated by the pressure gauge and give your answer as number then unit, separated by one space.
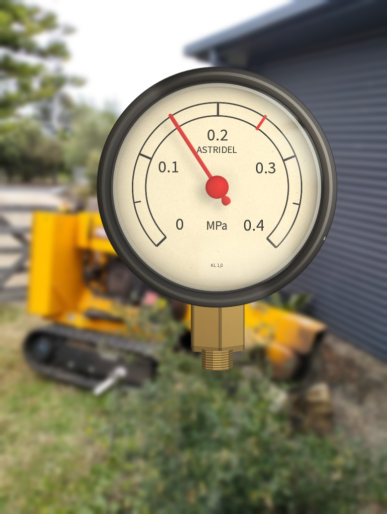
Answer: 0.15 MPa
